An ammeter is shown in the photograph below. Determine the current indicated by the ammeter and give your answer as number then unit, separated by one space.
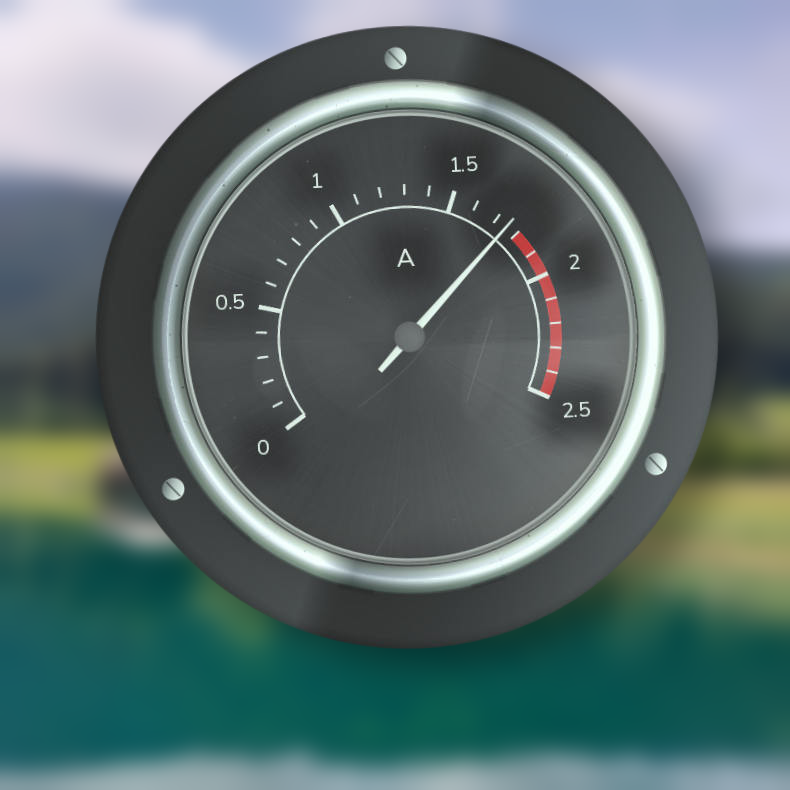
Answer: 1.75 A
